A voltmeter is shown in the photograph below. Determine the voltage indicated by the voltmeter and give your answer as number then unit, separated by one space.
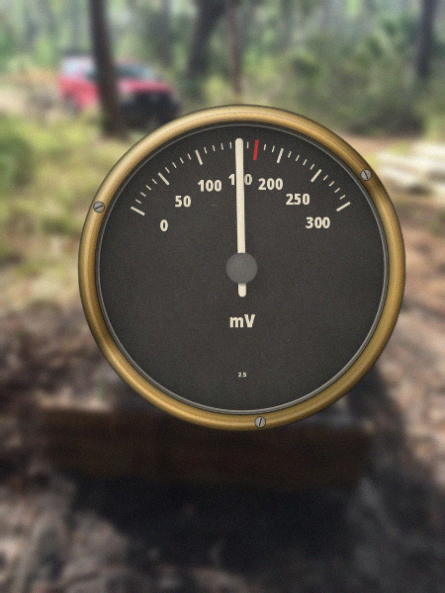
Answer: 150 mV
